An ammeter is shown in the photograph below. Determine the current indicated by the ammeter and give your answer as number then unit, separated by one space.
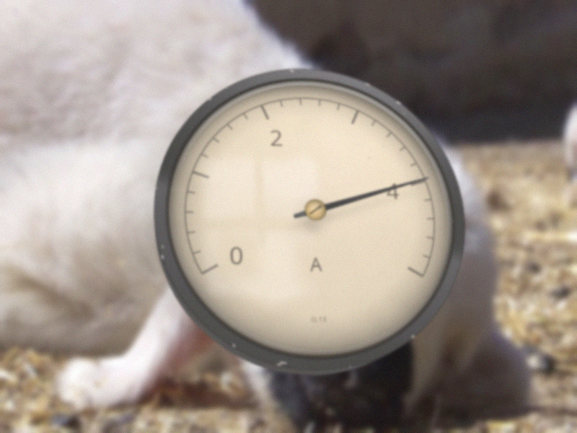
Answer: 4 A
